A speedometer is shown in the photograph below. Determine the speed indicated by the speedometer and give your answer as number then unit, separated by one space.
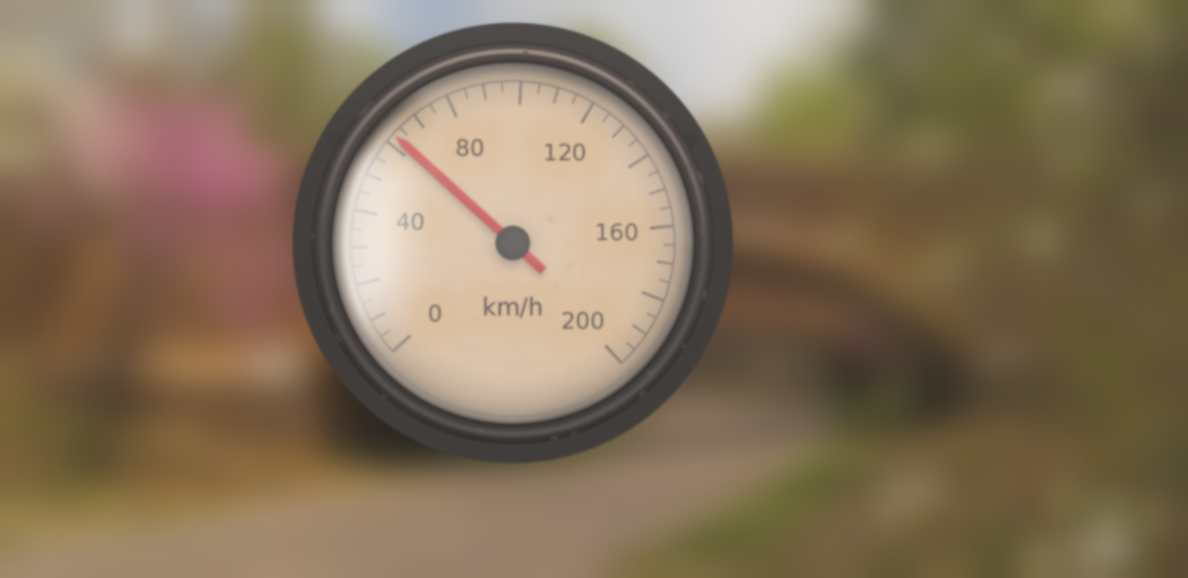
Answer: 62.5 km/h
